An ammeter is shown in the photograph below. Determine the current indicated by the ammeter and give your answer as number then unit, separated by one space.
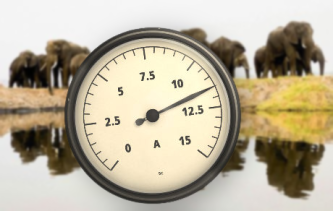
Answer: 11.5 A
